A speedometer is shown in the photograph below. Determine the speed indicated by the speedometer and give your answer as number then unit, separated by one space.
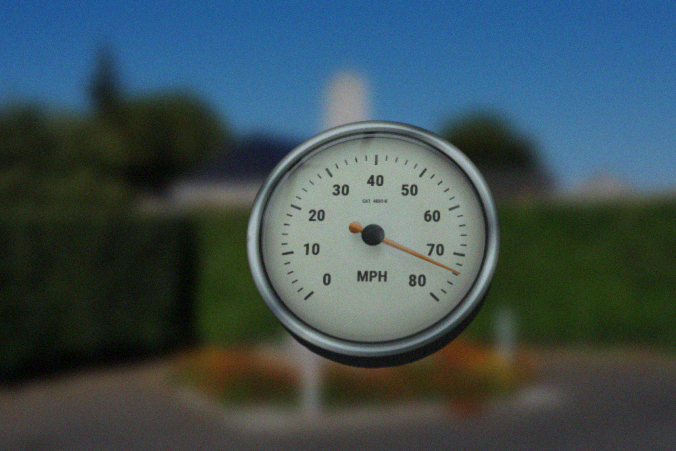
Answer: 74 mph
